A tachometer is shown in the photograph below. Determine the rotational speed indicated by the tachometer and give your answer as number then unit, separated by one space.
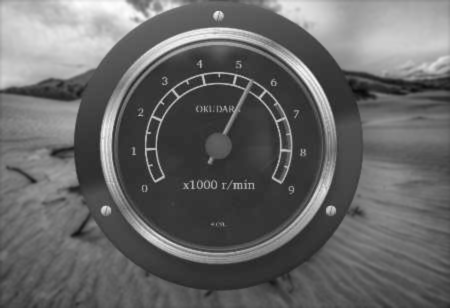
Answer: 5500 rpm
